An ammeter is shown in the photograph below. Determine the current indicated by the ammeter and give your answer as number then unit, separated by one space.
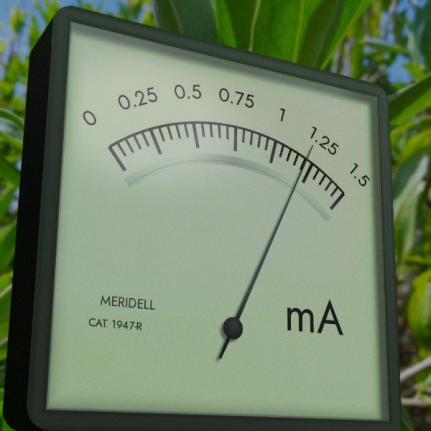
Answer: 1.2 mA
